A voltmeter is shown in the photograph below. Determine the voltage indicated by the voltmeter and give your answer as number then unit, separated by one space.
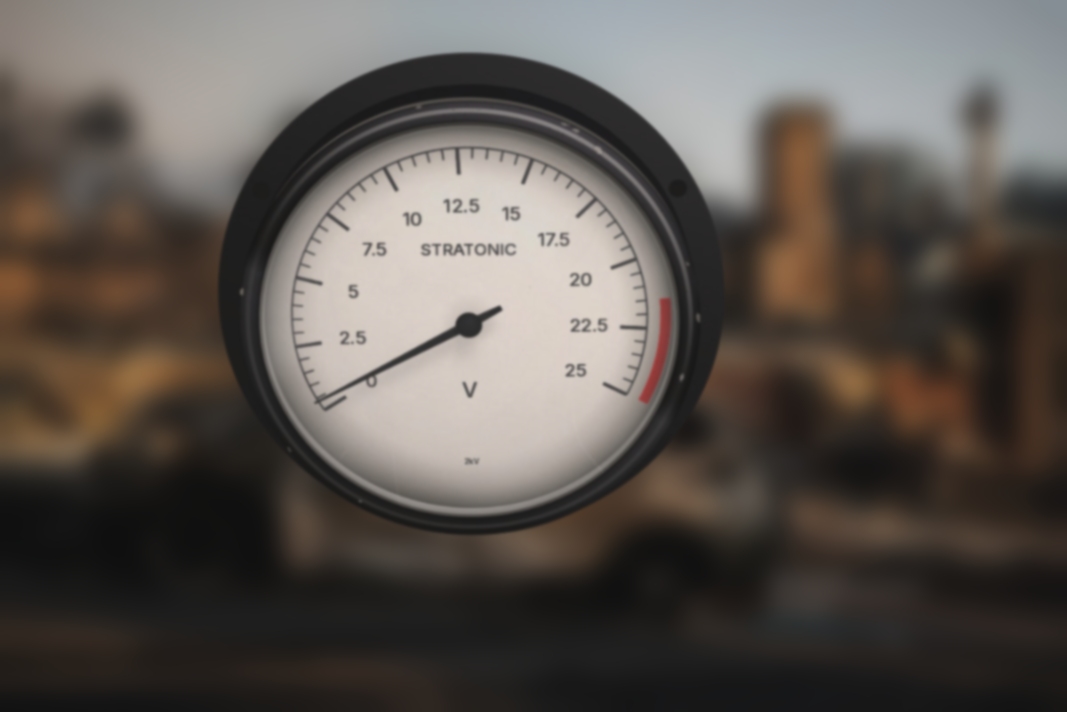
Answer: 0.5 V
